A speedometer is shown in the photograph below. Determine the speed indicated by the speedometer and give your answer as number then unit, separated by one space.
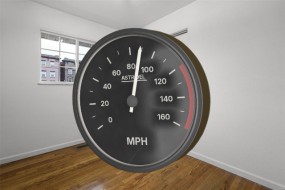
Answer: 90 mph
